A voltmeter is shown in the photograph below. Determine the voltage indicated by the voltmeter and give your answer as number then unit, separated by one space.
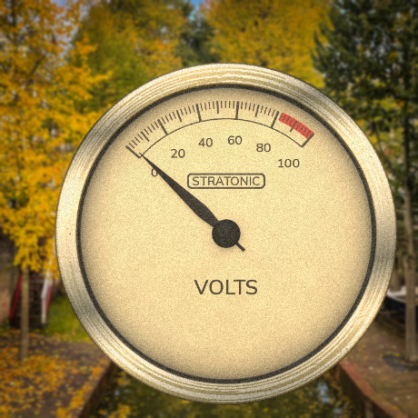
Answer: 2 V
